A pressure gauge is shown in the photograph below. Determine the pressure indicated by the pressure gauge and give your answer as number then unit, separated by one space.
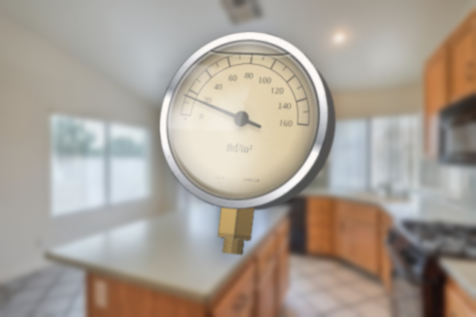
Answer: 15 psi
